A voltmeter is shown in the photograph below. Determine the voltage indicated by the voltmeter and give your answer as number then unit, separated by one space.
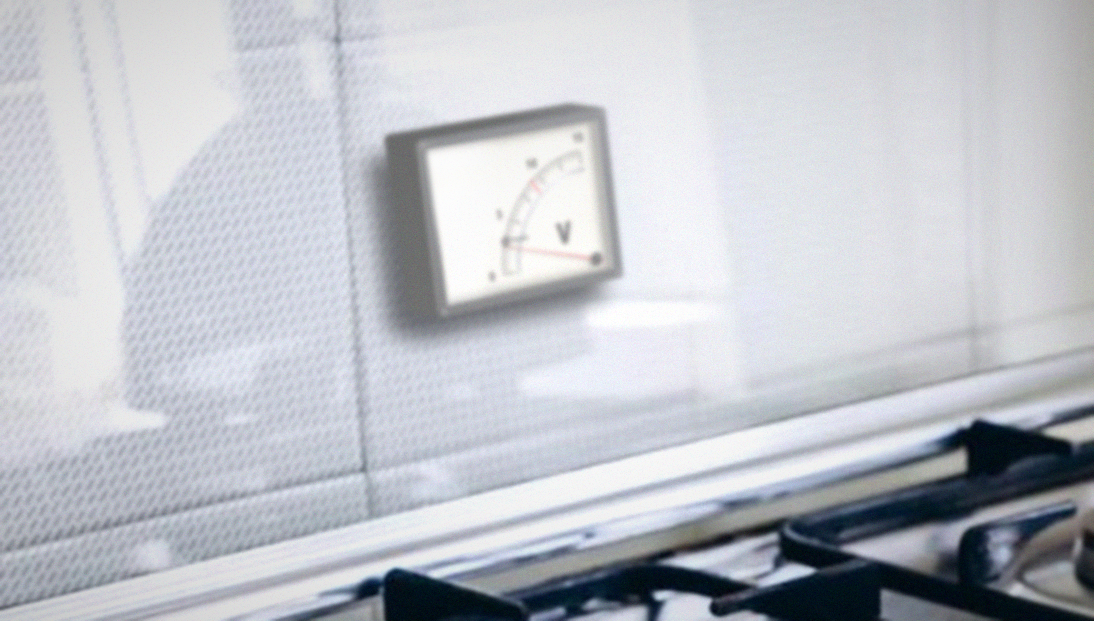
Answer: 2.5 V
